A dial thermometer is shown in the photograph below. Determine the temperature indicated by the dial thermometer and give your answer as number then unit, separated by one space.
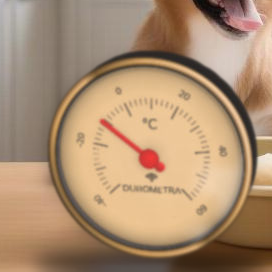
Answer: -10 °C
